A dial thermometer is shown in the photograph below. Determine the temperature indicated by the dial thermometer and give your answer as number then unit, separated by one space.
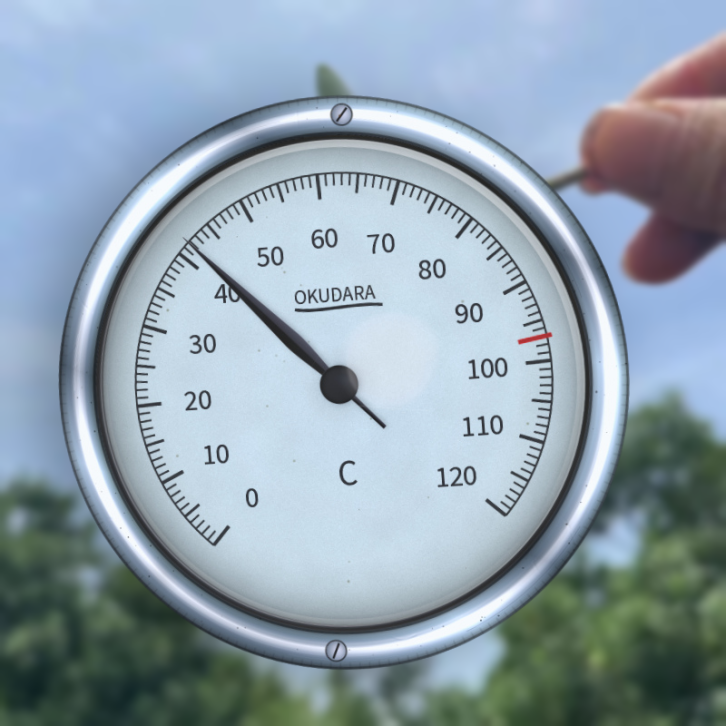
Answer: 42 °C
